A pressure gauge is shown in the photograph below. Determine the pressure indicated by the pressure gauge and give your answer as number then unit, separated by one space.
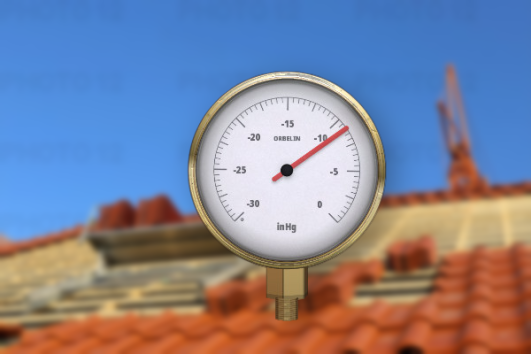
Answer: -9 inHg
